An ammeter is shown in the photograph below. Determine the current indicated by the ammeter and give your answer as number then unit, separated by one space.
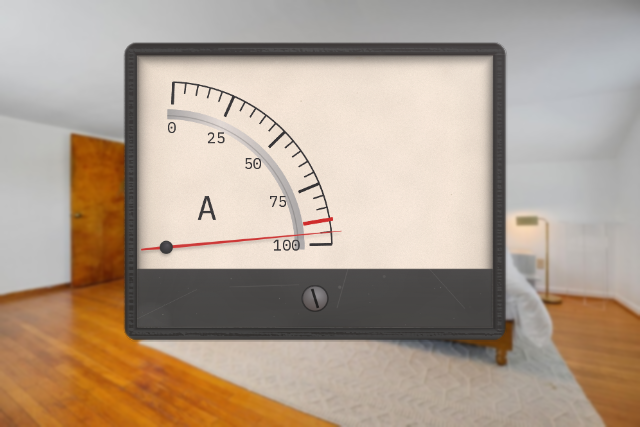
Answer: 95 A
